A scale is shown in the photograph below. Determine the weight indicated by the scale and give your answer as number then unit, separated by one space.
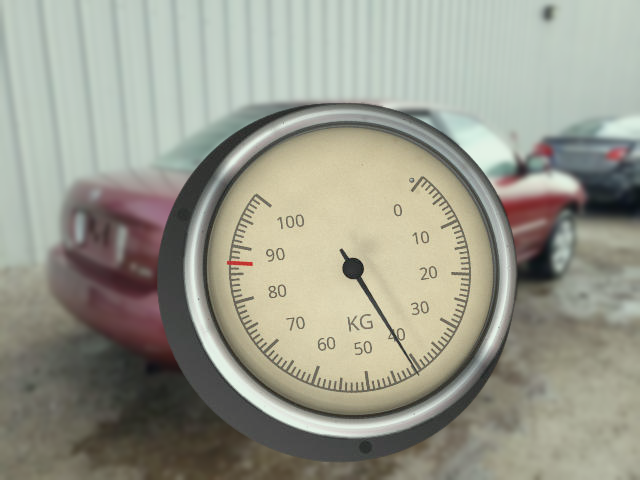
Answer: 41 kg
